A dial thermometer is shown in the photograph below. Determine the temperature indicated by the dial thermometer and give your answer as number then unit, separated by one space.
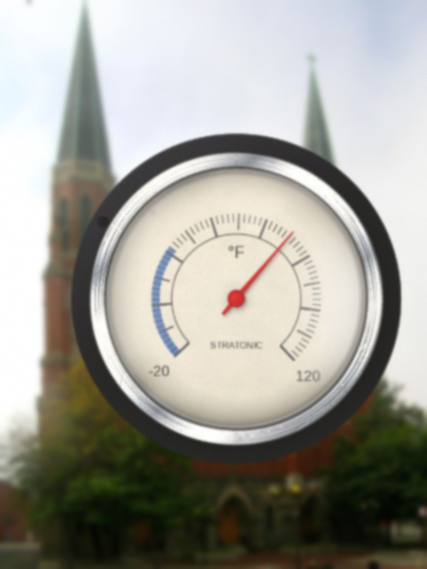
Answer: 70 °F
